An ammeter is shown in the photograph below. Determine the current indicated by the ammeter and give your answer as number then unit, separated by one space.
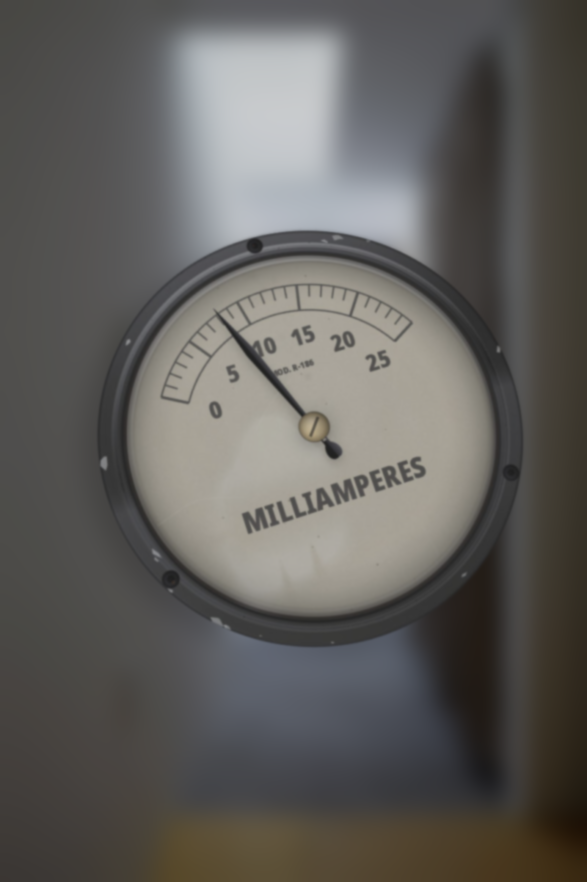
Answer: 8 mA
